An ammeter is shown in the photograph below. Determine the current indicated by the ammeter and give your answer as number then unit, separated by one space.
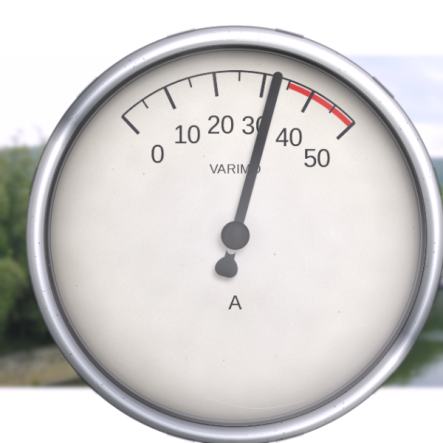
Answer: 32.5 A
